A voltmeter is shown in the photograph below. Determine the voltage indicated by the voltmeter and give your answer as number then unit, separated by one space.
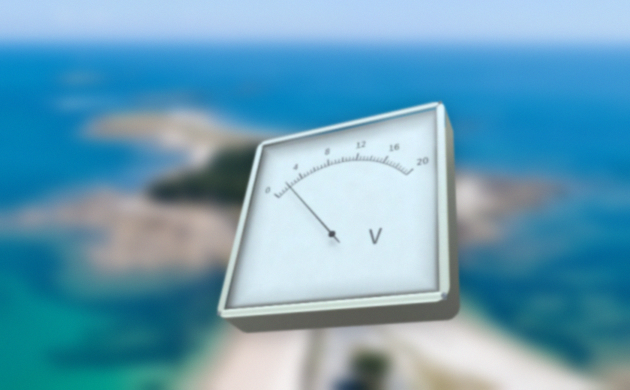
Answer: 2 V
